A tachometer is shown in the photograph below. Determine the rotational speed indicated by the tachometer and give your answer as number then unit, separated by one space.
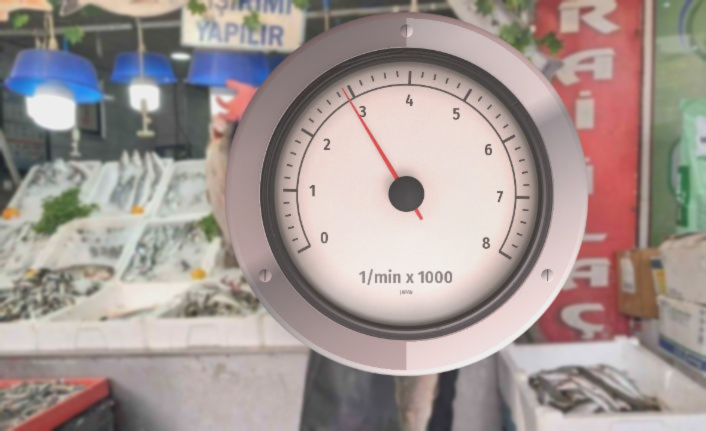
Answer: 2900 rpm
